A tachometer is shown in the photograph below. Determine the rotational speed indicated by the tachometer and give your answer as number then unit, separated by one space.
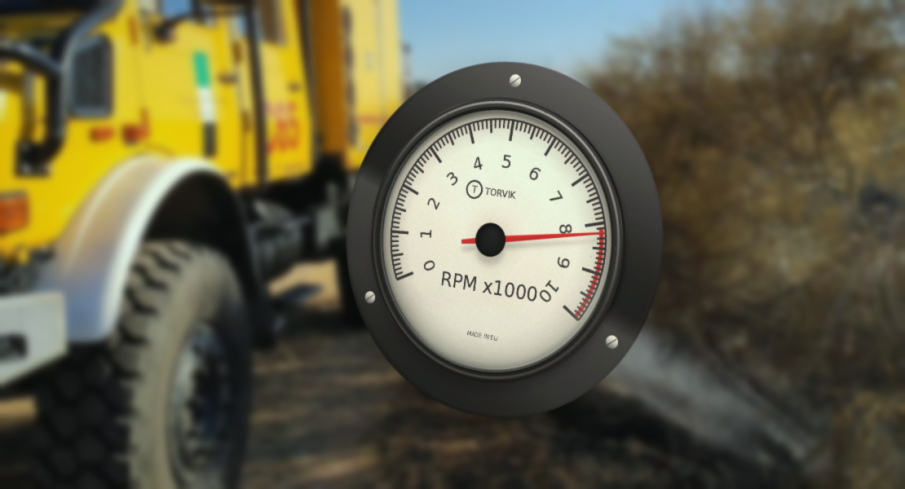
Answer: 8200 rpm
